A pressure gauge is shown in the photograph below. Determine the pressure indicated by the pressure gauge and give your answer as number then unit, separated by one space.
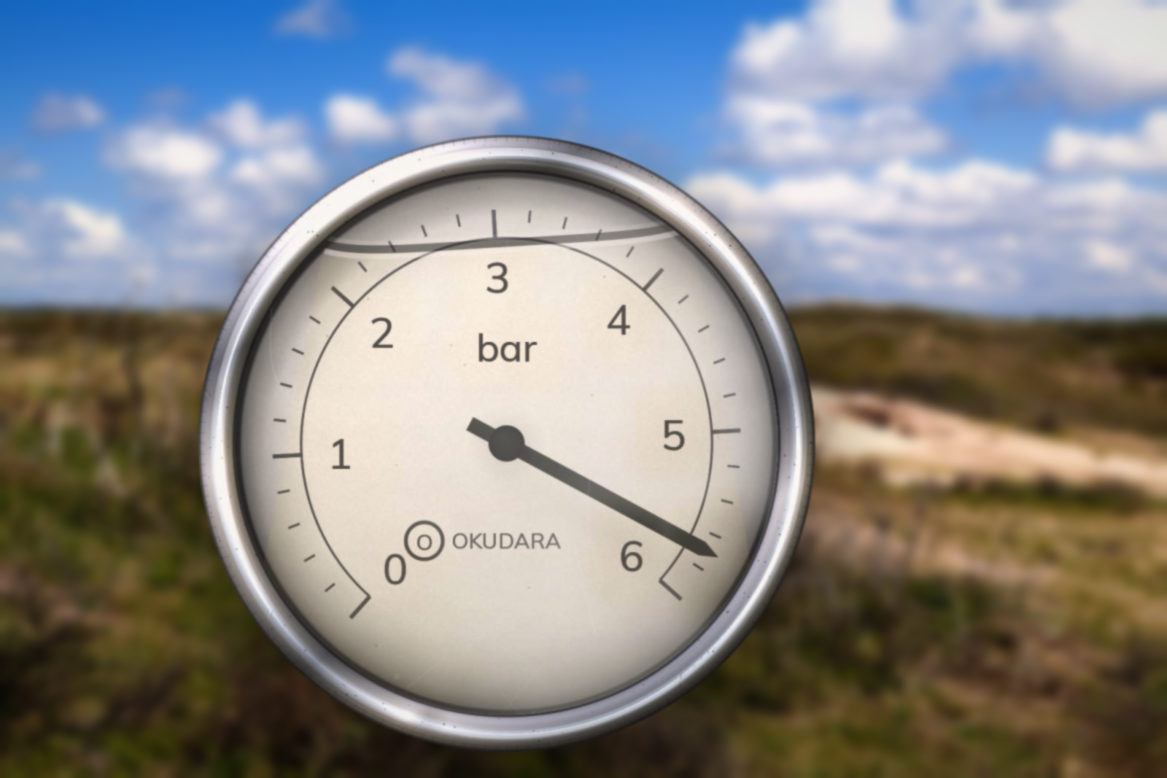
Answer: 5.7 bar
